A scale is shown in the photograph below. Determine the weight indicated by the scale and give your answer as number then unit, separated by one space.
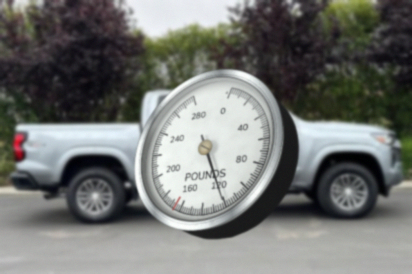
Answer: 120 lb
